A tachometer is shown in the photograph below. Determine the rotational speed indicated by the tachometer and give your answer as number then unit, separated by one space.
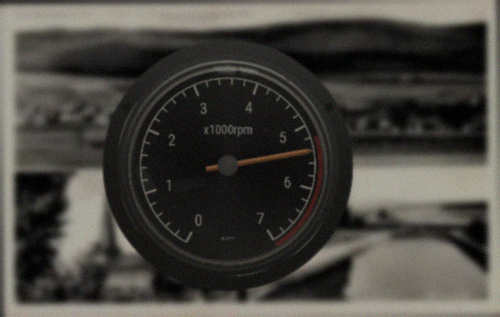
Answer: 5400 rpm
